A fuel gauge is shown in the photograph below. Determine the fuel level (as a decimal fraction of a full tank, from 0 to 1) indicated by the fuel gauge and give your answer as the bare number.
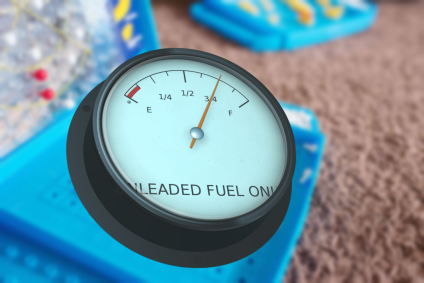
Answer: 0.75
